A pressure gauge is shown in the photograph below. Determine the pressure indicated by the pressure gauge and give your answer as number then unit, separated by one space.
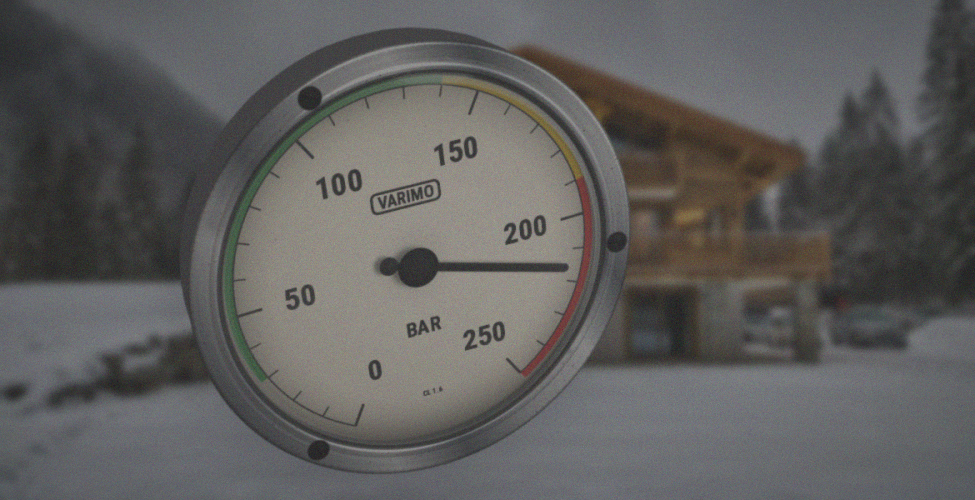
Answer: 215 bar
